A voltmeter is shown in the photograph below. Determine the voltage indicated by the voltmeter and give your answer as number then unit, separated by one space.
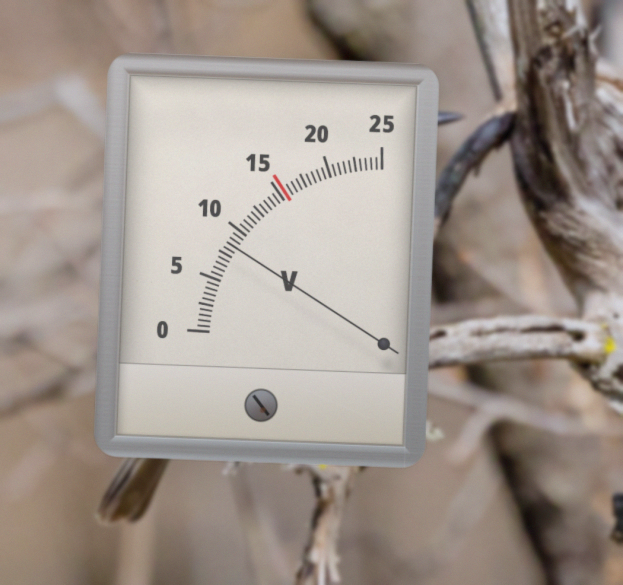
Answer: 8.5 V
